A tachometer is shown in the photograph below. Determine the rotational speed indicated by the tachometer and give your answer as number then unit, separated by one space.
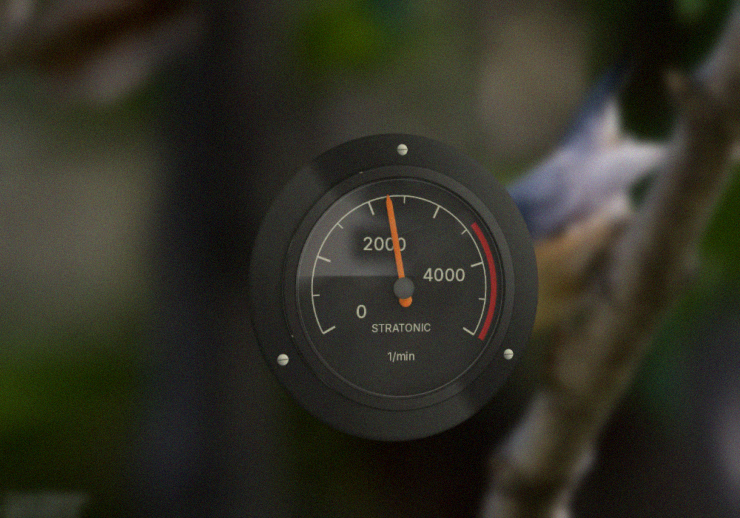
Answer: 2250 rpm
